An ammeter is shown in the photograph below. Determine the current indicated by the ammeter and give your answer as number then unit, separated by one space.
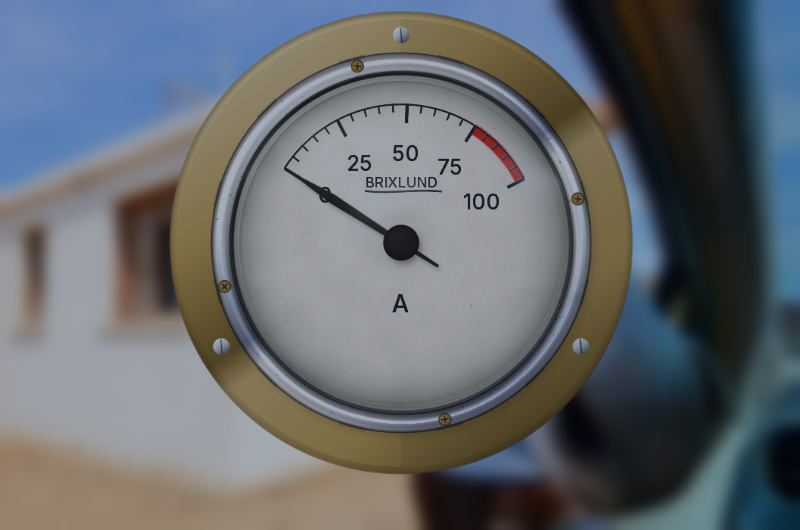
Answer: 0 A
